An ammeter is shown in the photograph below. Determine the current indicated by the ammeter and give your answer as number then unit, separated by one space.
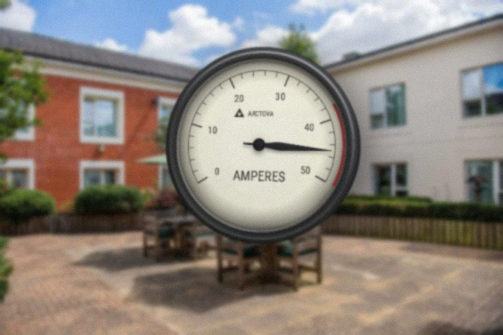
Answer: 45 A
